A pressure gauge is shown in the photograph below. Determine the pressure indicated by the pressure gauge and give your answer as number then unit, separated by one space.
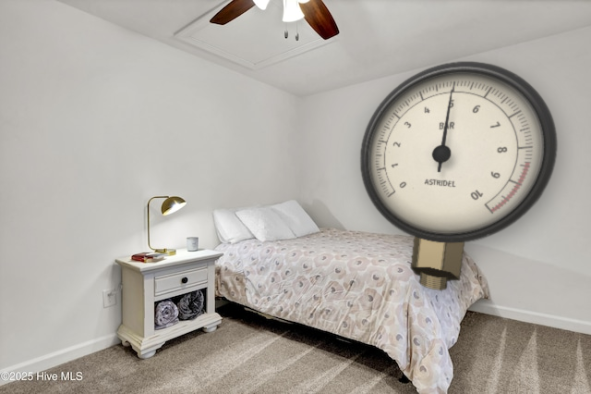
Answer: 5 bar
